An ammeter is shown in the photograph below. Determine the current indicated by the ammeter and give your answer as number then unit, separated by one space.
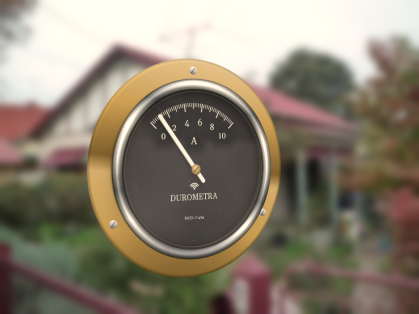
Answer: 1 A
